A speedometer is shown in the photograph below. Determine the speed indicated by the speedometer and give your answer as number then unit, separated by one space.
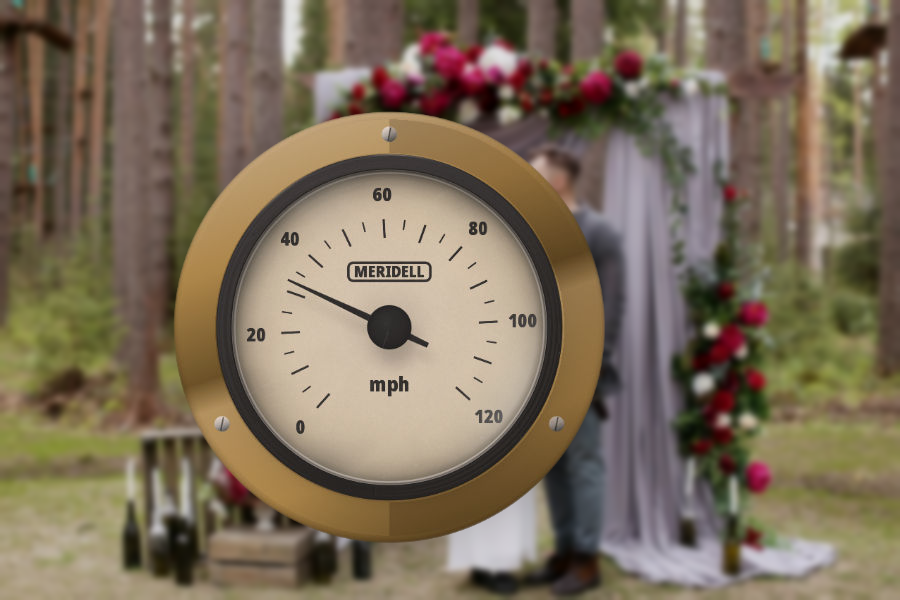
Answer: 32.5 mph
